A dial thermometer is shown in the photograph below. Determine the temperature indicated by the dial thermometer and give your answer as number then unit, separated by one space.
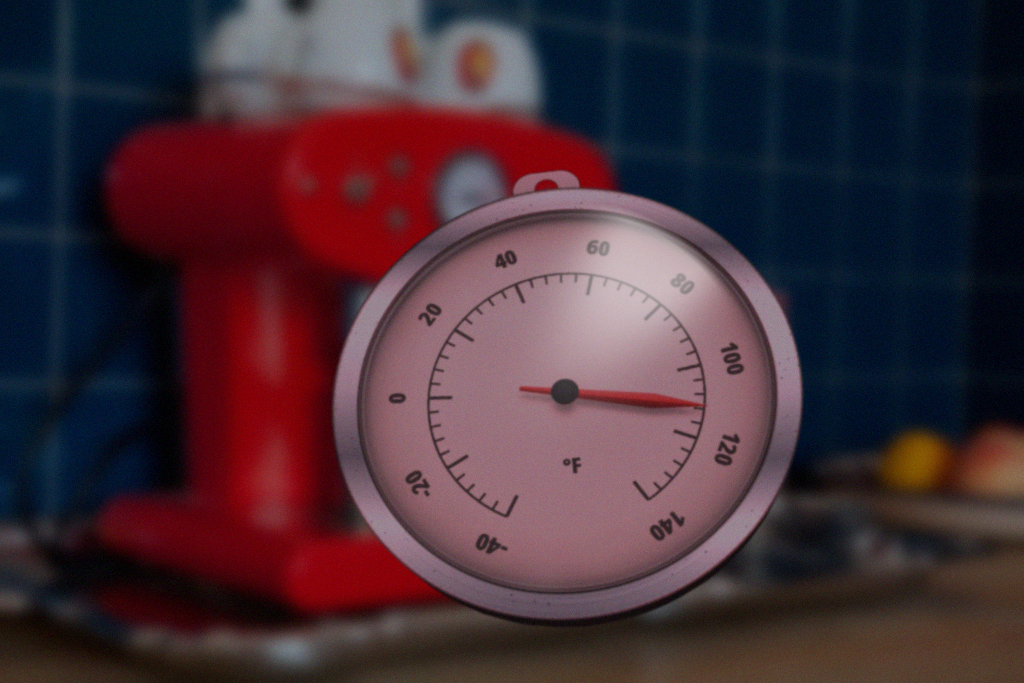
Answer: 112 °F
